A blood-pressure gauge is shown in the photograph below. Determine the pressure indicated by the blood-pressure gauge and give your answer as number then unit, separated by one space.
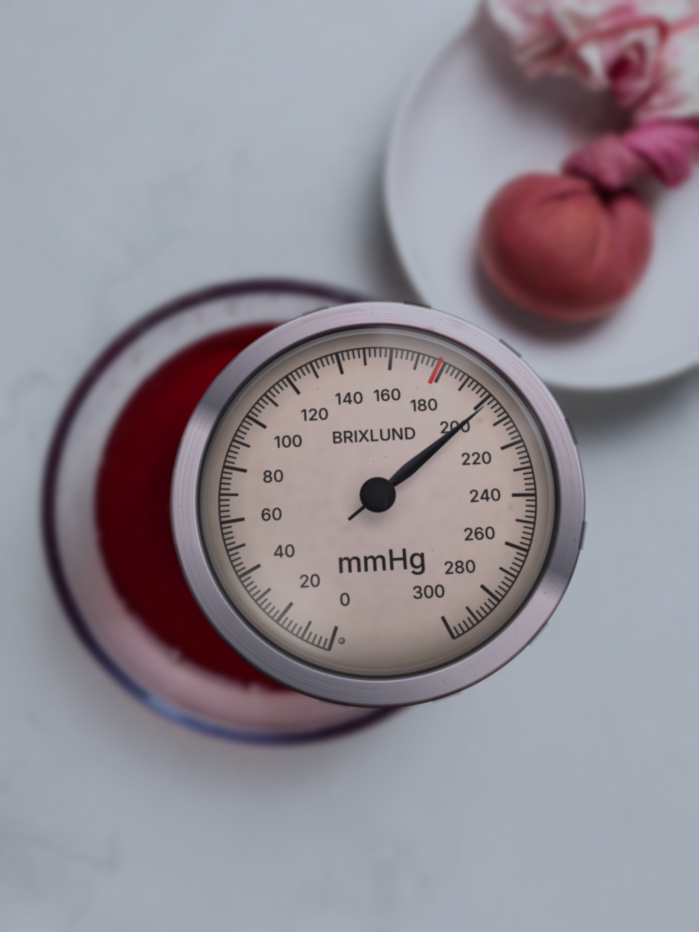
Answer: 202 mmHg
